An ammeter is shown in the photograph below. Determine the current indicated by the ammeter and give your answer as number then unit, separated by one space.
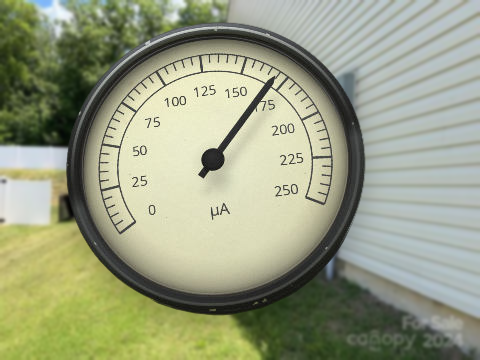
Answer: 170 µA
